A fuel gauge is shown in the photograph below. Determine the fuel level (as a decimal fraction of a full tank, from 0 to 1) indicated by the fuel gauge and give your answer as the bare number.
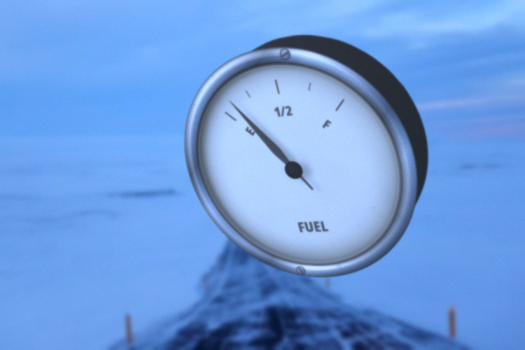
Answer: 0.125
